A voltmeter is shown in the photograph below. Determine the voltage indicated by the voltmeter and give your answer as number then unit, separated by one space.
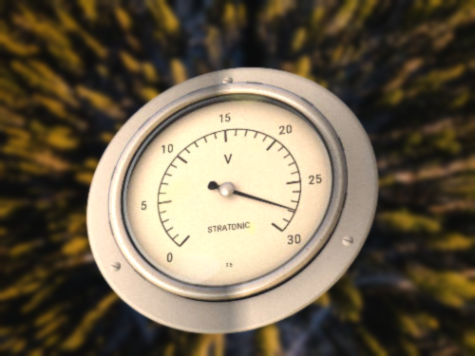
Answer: 28 V
